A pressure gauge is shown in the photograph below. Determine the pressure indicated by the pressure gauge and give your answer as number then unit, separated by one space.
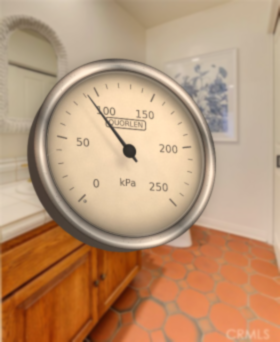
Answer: 90 kPa
